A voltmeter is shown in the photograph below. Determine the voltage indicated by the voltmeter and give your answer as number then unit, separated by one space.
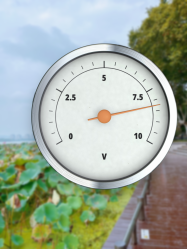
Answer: 8.25 V
